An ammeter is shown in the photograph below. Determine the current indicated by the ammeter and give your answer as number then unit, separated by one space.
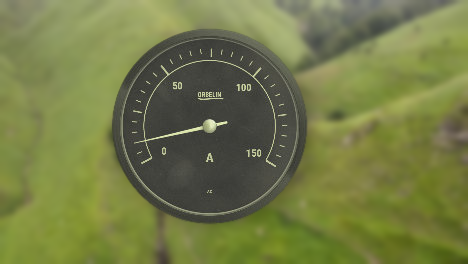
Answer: 10 A
